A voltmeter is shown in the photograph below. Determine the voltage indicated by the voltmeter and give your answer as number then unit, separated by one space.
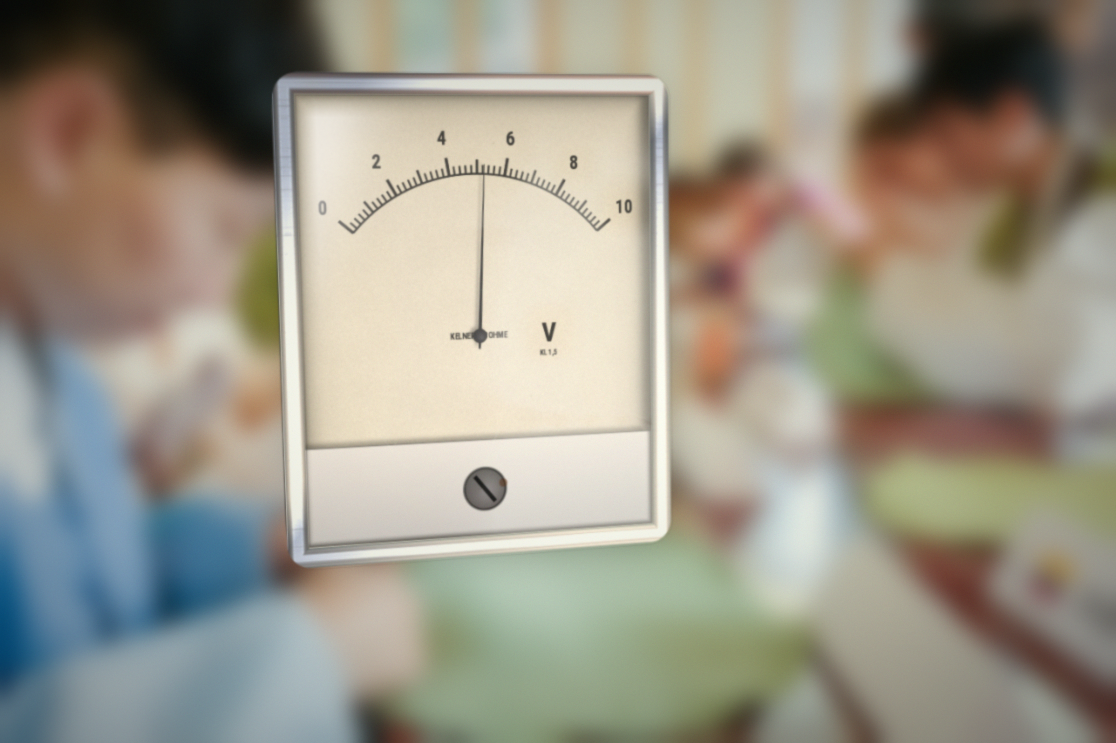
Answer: 5.2 V
